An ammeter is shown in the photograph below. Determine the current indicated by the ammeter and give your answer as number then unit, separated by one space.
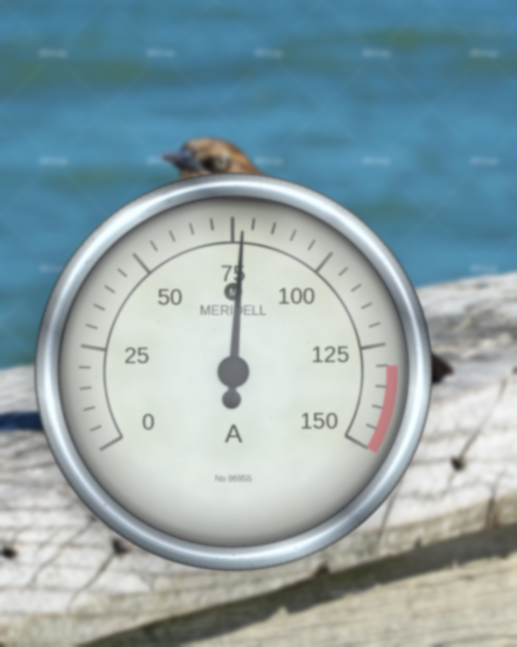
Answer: 77.5 A
